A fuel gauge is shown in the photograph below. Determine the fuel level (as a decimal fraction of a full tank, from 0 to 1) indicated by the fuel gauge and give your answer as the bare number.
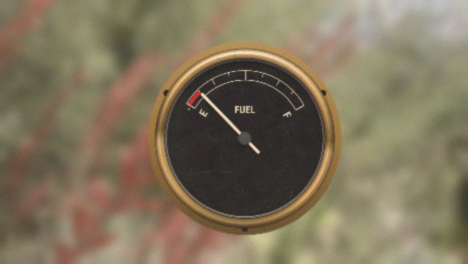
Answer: 0.125
